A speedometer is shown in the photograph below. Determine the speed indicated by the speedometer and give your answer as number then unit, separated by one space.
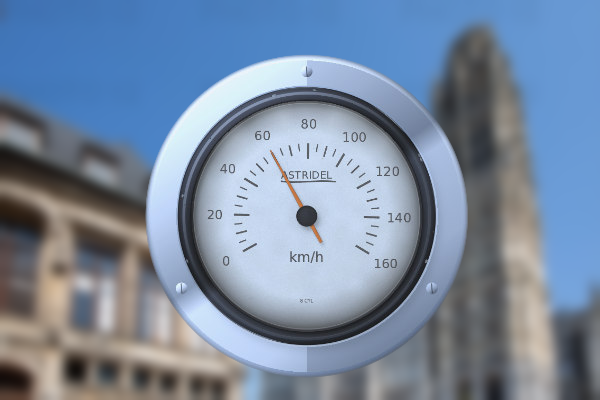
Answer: 60 km/h
